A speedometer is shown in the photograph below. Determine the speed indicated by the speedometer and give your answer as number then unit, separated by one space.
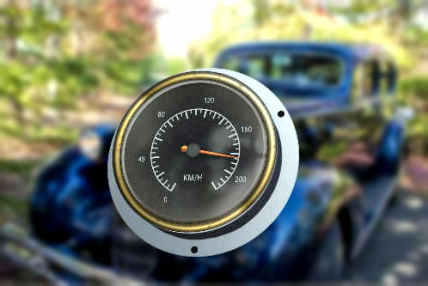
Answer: 185 km/h
